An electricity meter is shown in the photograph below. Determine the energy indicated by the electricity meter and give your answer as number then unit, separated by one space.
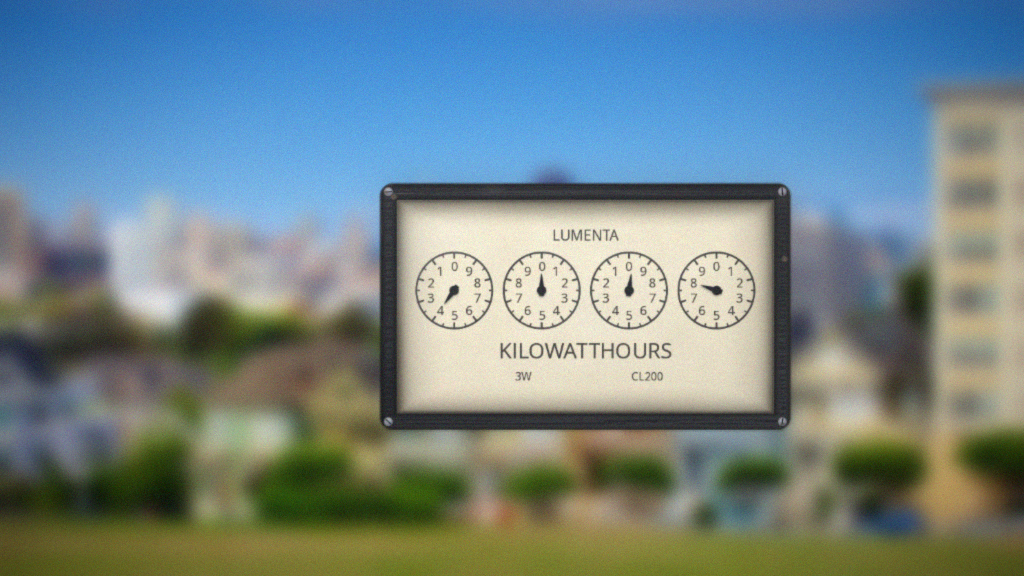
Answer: 3998 kWh
